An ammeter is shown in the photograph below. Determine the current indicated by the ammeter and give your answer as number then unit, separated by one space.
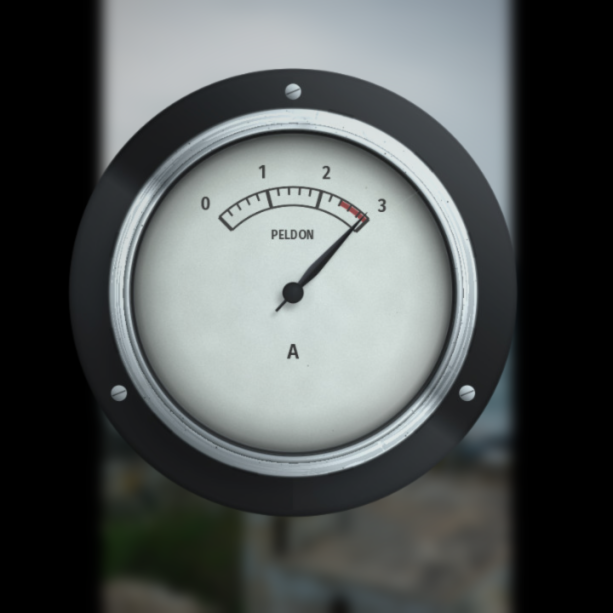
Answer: 2.9 A
